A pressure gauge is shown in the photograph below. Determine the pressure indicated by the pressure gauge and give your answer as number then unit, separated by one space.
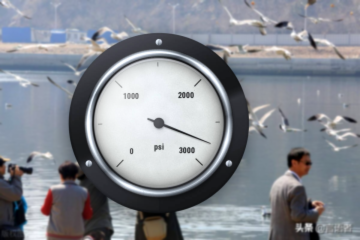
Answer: 2750 psi
